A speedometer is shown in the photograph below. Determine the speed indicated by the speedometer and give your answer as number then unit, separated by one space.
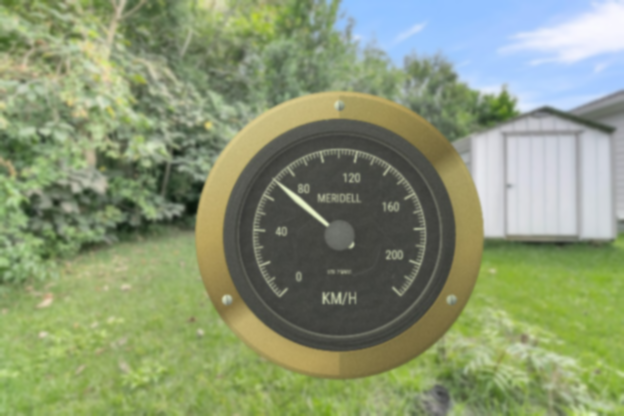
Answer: 70 km/h
